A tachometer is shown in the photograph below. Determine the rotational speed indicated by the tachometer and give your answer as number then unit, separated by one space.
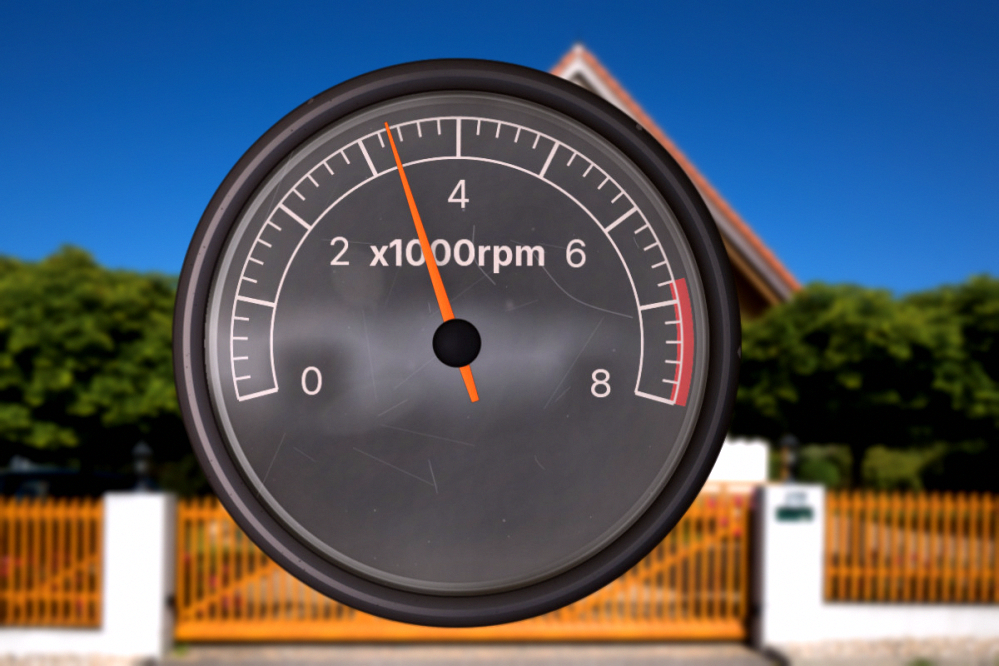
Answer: 3300 rpm
